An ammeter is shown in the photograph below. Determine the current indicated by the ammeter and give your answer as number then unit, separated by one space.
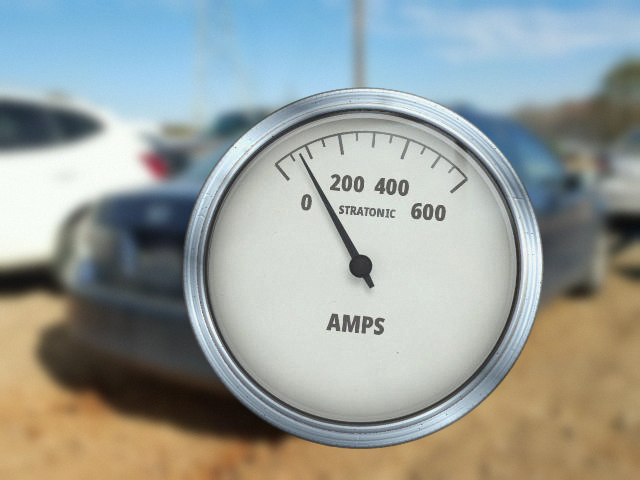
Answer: 75 A
